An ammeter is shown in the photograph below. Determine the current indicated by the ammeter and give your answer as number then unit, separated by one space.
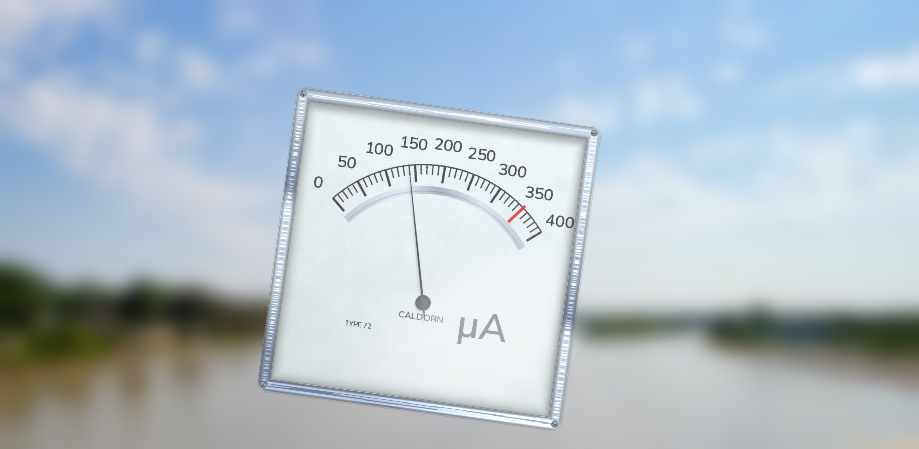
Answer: 140 µA
